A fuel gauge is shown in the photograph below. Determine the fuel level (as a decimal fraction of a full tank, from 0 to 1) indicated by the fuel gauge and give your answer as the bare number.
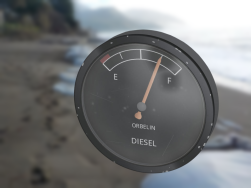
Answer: 0.75
